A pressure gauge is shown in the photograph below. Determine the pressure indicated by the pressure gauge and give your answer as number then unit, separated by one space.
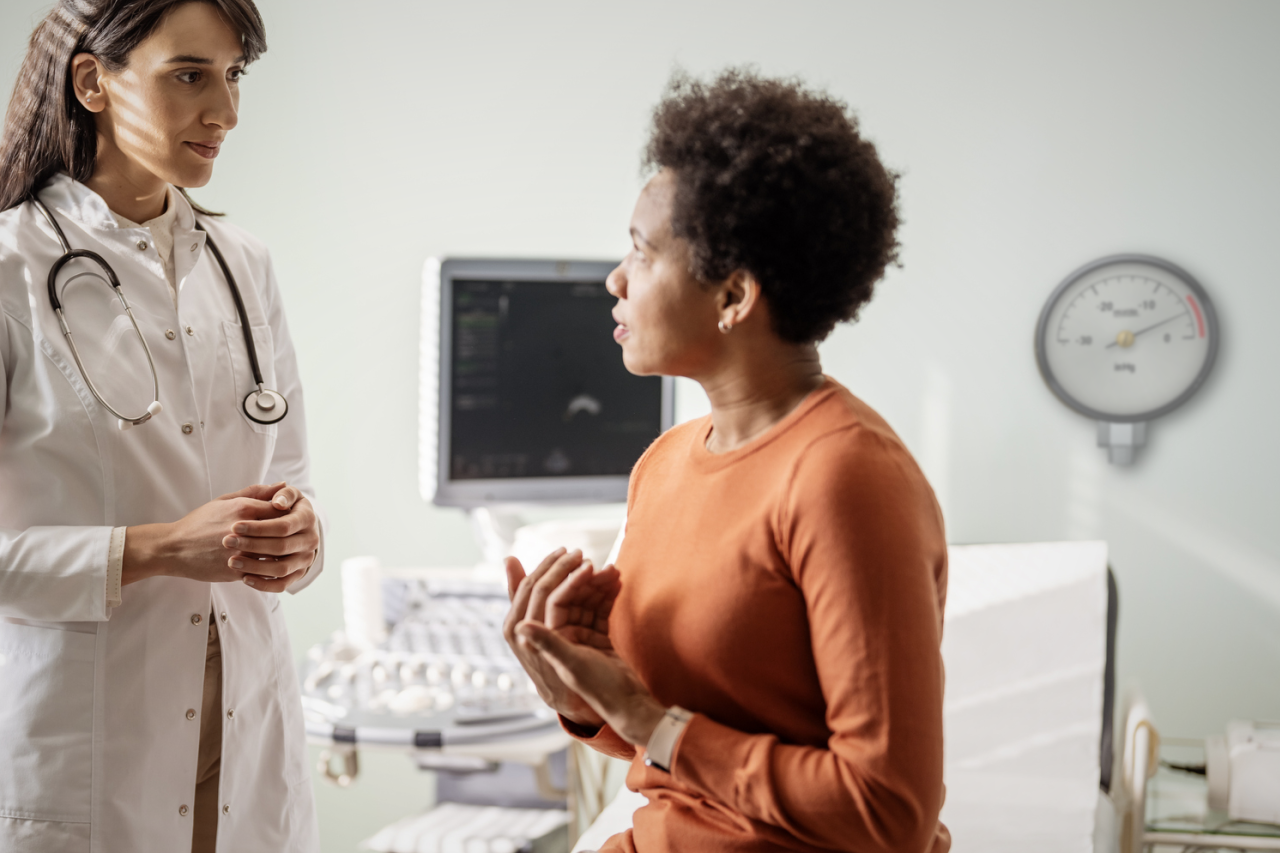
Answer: -4 inHg
